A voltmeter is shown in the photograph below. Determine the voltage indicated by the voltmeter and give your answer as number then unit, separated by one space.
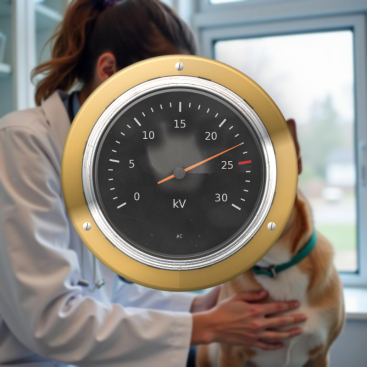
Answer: 23 kV
